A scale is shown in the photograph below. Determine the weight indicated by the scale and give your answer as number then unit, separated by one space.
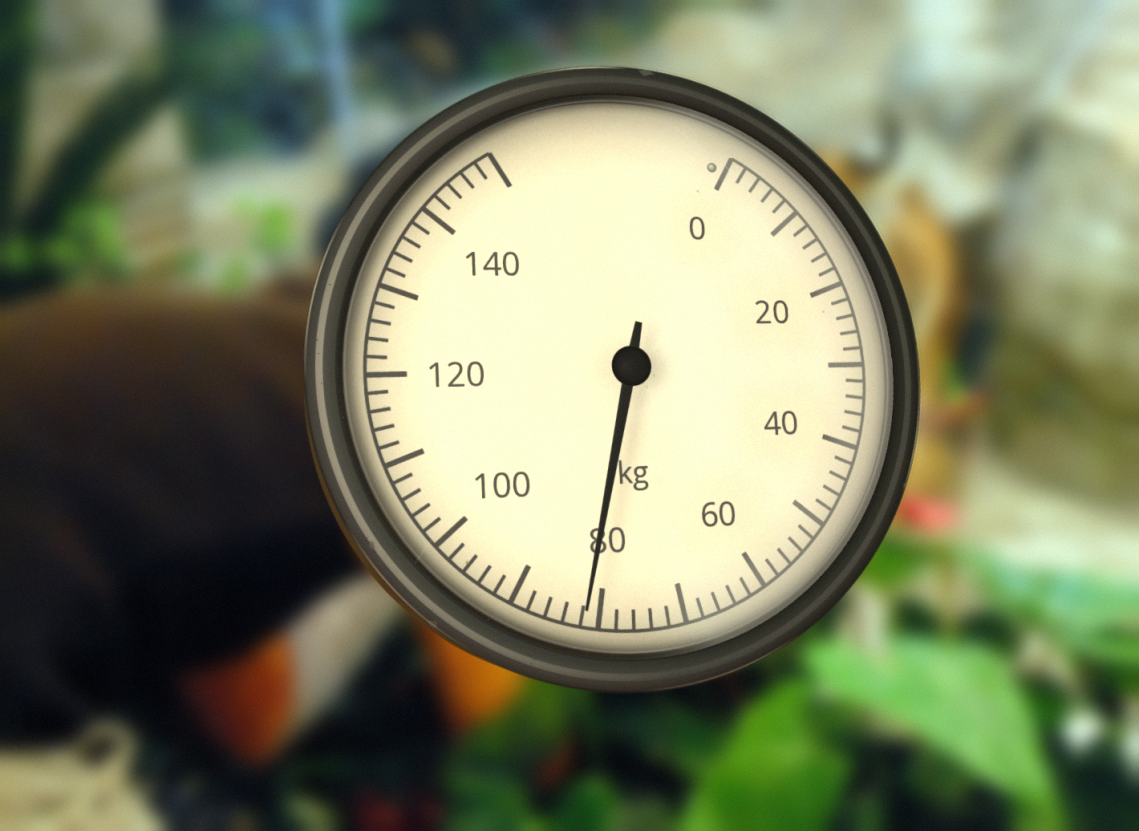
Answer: 82 kg
